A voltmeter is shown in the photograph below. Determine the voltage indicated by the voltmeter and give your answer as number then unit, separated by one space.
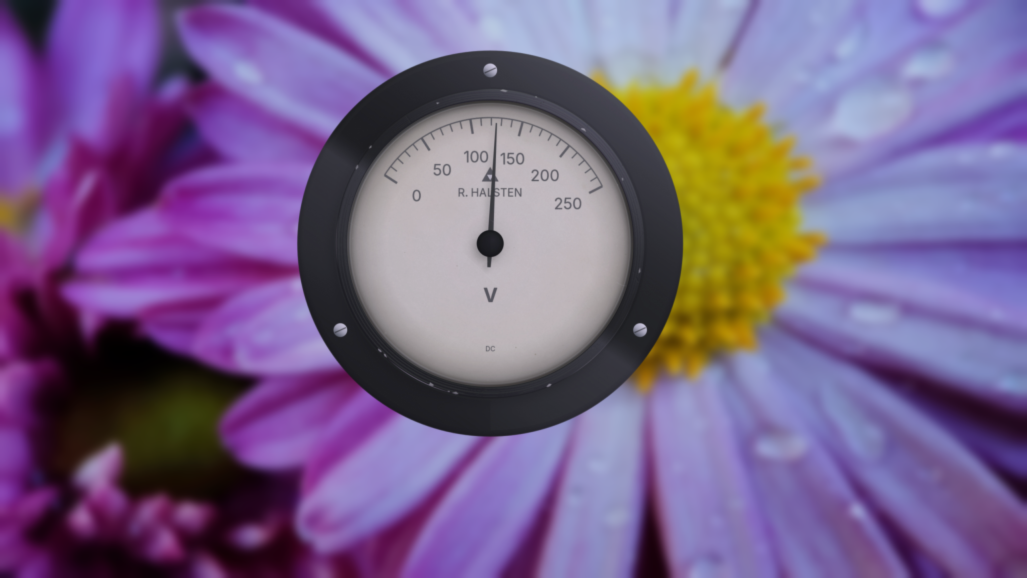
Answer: 125 V
